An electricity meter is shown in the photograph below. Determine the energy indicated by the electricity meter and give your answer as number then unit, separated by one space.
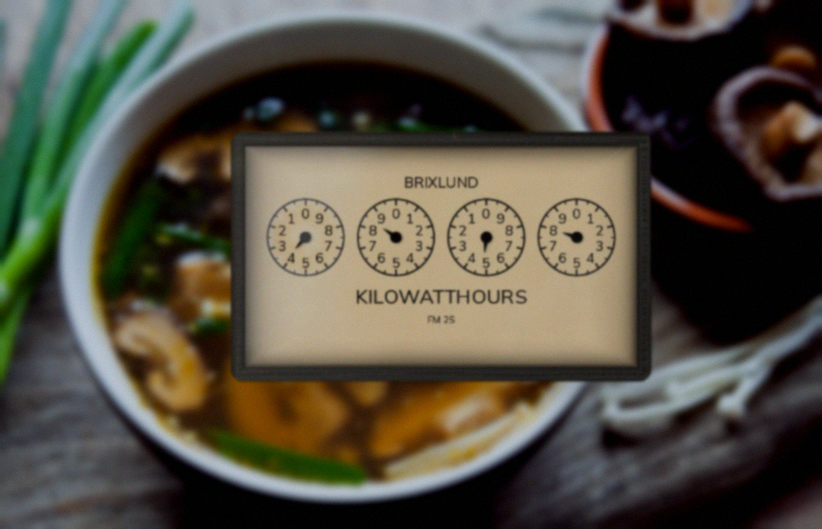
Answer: 3848 kWh
